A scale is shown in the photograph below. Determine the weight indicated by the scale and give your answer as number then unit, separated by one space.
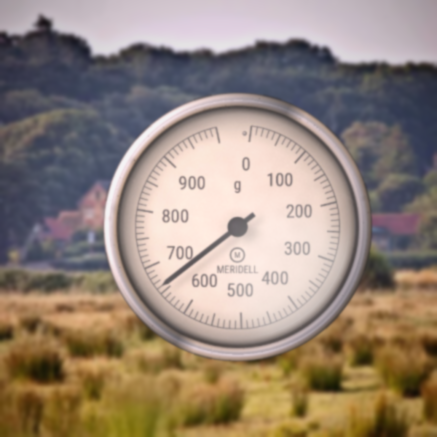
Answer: 660 g
